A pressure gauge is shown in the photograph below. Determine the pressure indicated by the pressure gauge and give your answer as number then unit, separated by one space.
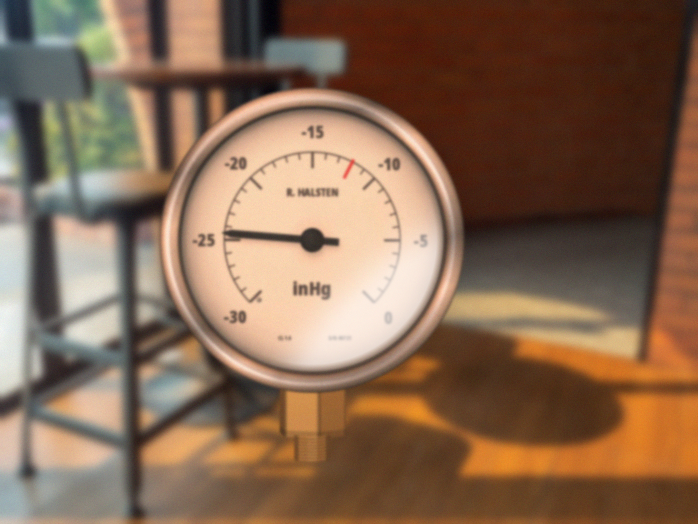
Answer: -24.5 inHg
